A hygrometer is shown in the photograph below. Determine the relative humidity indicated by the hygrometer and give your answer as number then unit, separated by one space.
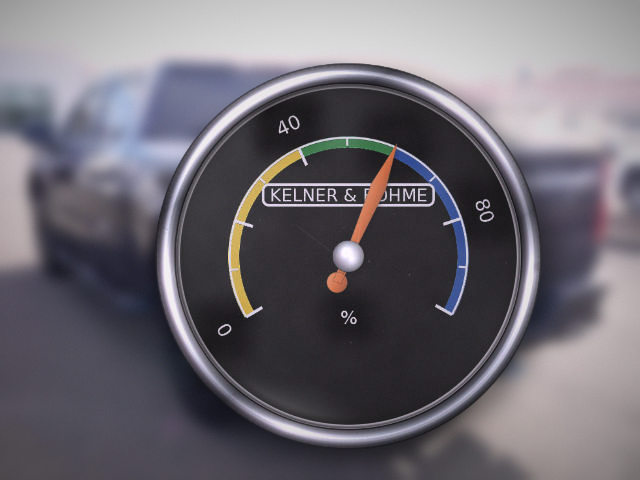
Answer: 60 %
